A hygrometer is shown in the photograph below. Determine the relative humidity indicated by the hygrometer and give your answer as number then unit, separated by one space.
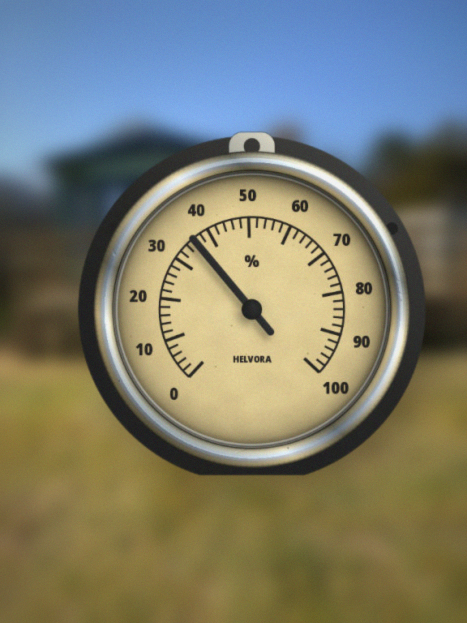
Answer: 36 %
